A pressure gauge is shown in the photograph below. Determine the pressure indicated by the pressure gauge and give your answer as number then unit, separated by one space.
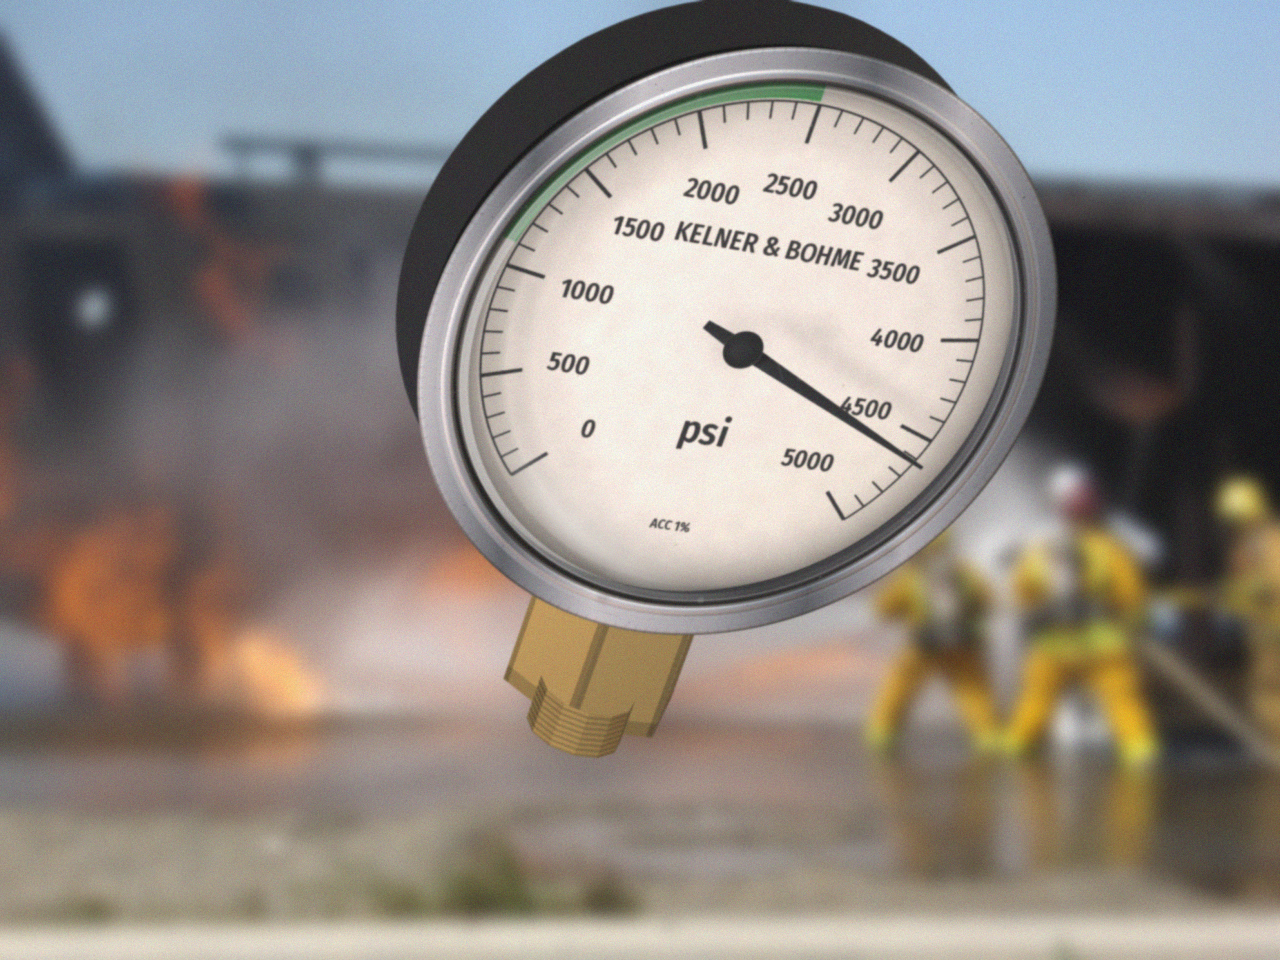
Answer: 4600 psi
